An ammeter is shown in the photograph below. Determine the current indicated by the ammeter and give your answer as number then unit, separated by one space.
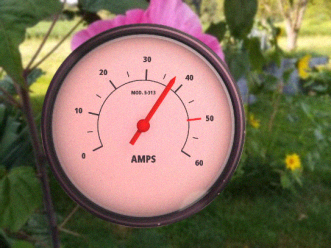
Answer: 37.5 A
